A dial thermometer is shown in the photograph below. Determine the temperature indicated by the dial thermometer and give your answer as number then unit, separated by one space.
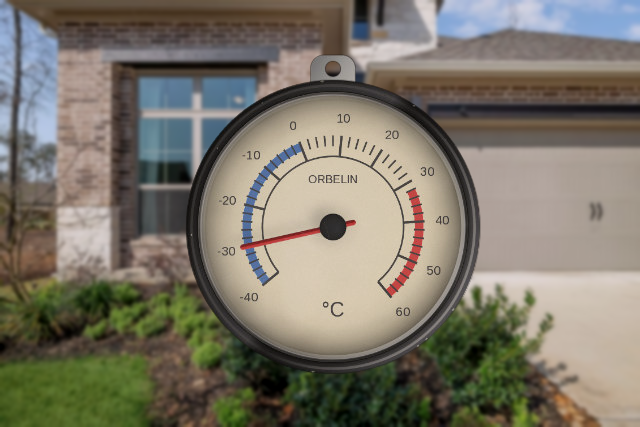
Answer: -30 °C
